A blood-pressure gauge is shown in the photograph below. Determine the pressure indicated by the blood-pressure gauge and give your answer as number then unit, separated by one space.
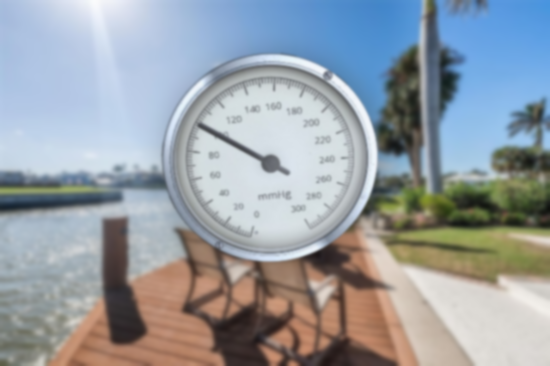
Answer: 100 mmHg
